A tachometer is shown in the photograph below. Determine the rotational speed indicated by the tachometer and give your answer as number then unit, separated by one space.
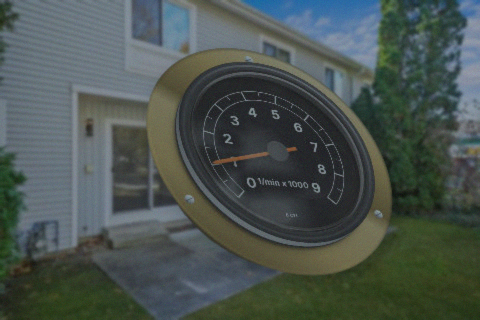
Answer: 1000 rpm
